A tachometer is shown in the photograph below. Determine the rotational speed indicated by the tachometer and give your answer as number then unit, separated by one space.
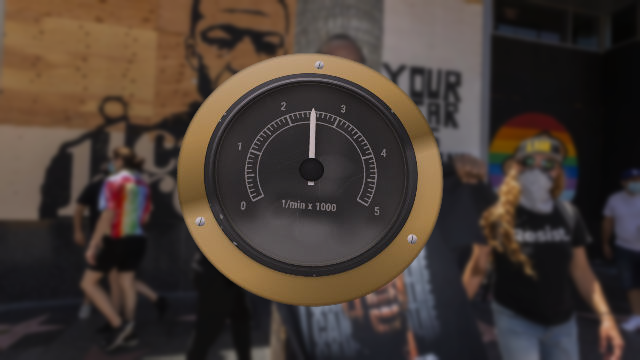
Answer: 2500 rpm
